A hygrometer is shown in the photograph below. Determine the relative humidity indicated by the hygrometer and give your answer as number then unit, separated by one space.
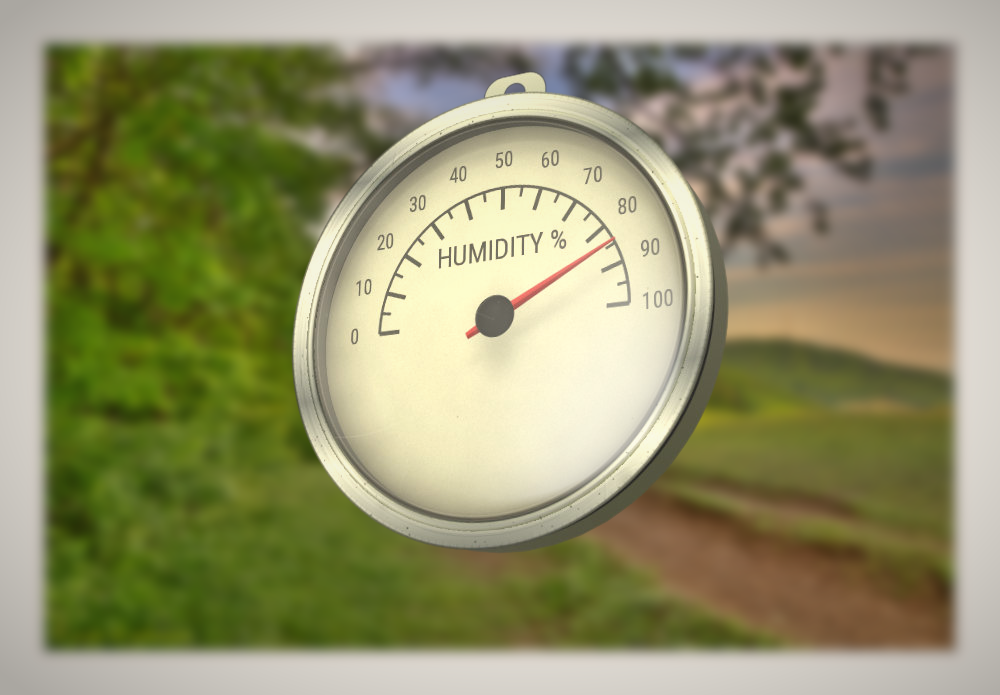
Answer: 85 %
